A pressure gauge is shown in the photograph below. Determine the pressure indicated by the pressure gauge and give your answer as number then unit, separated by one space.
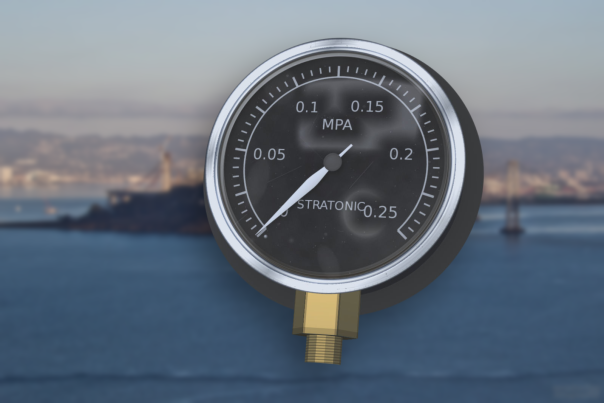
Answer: 0 MPa
